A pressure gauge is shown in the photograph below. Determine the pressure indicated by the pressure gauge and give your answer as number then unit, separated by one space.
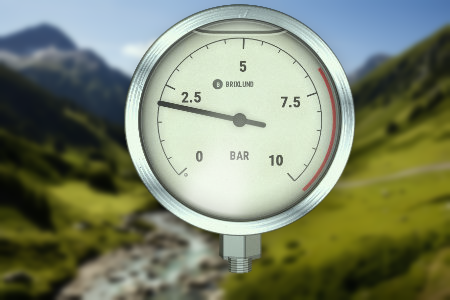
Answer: 2 bar
